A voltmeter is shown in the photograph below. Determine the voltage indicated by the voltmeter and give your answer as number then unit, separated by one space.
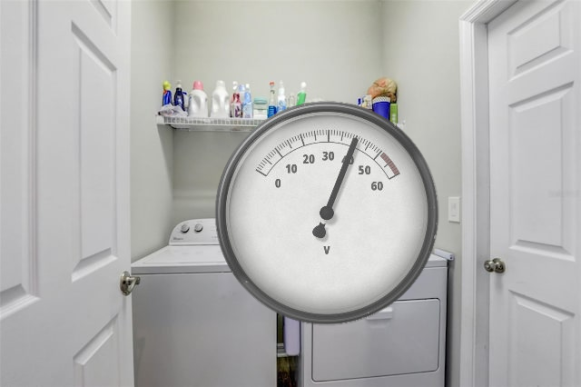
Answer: 40 V
